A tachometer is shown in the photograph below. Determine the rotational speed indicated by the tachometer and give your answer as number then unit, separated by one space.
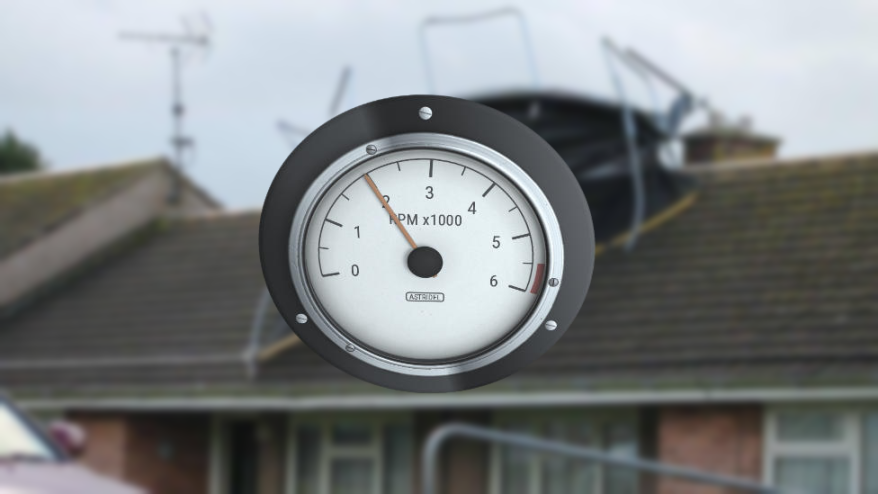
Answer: 2000 rpm
